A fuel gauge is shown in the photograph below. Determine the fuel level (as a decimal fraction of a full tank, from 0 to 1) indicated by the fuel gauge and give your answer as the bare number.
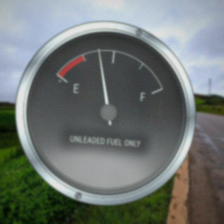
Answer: 0.375
